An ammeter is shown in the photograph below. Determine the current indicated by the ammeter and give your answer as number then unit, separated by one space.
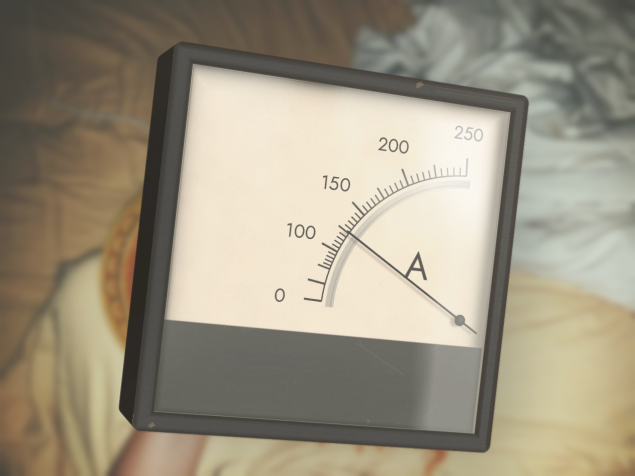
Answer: 125 A
